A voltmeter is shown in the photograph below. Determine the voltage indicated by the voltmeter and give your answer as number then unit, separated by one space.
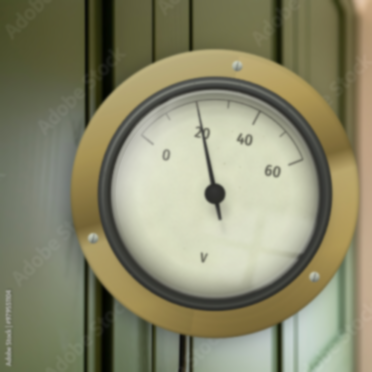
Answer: 20 V
